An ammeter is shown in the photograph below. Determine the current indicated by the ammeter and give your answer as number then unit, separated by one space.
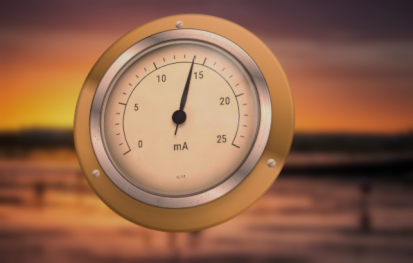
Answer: 14 mA
